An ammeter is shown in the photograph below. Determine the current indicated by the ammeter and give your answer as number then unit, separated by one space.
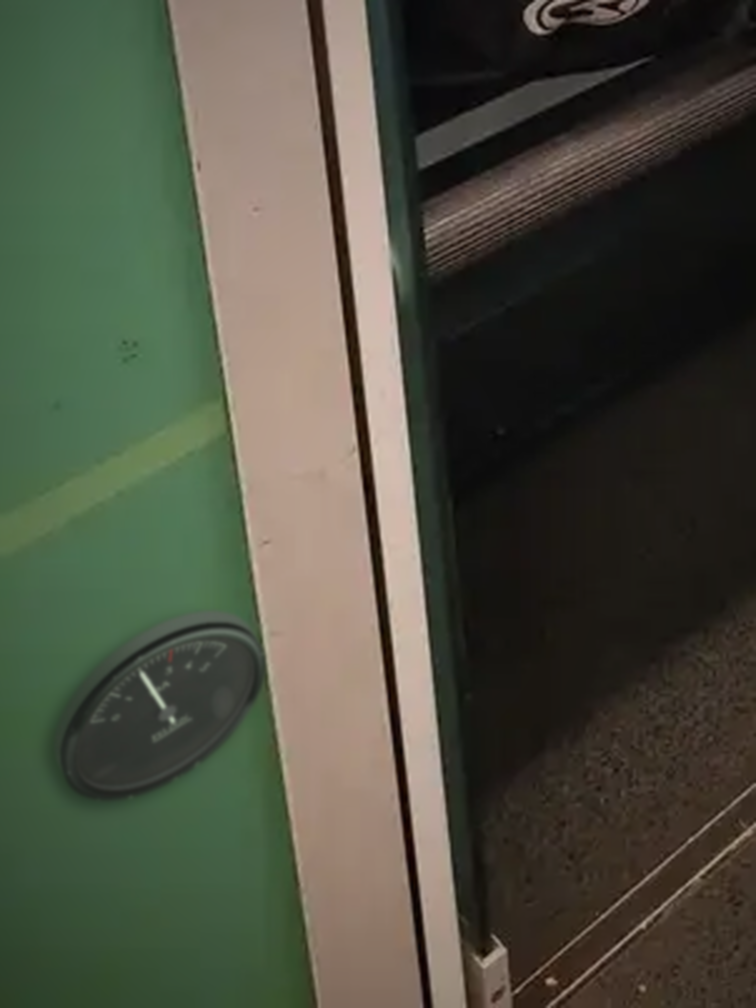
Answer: 2 mA
